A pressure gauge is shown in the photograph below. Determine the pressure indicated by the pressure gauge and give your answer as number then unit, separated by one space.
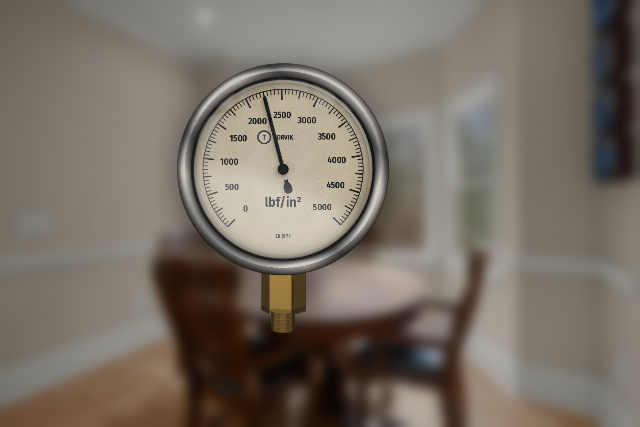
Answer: 2250 psi
